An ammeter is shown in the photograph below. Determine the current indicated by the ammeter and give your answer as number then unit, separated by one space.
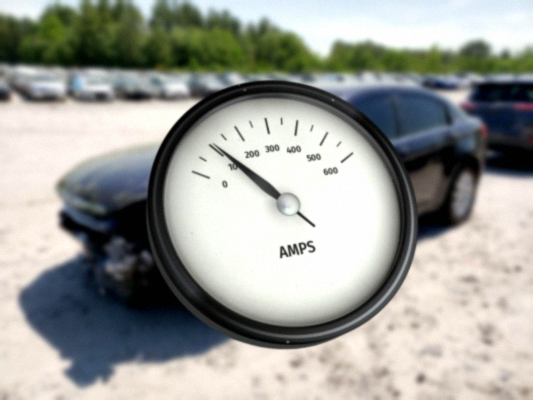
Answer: 100 A
